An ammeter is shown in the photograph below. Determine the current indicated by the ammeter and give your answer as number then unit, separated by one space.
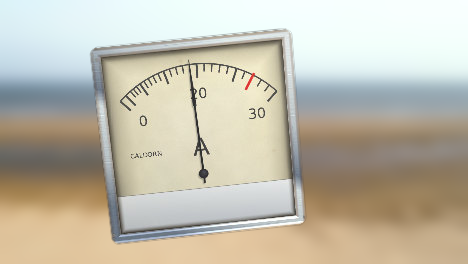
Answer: 19 A
